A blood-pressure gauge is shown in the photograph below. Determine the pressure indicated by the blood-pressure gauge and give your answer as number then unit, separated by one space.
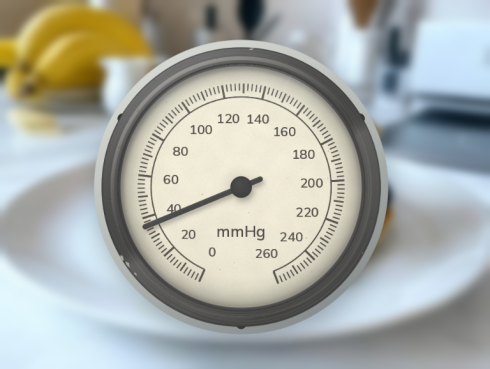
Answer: 36 mmHg
